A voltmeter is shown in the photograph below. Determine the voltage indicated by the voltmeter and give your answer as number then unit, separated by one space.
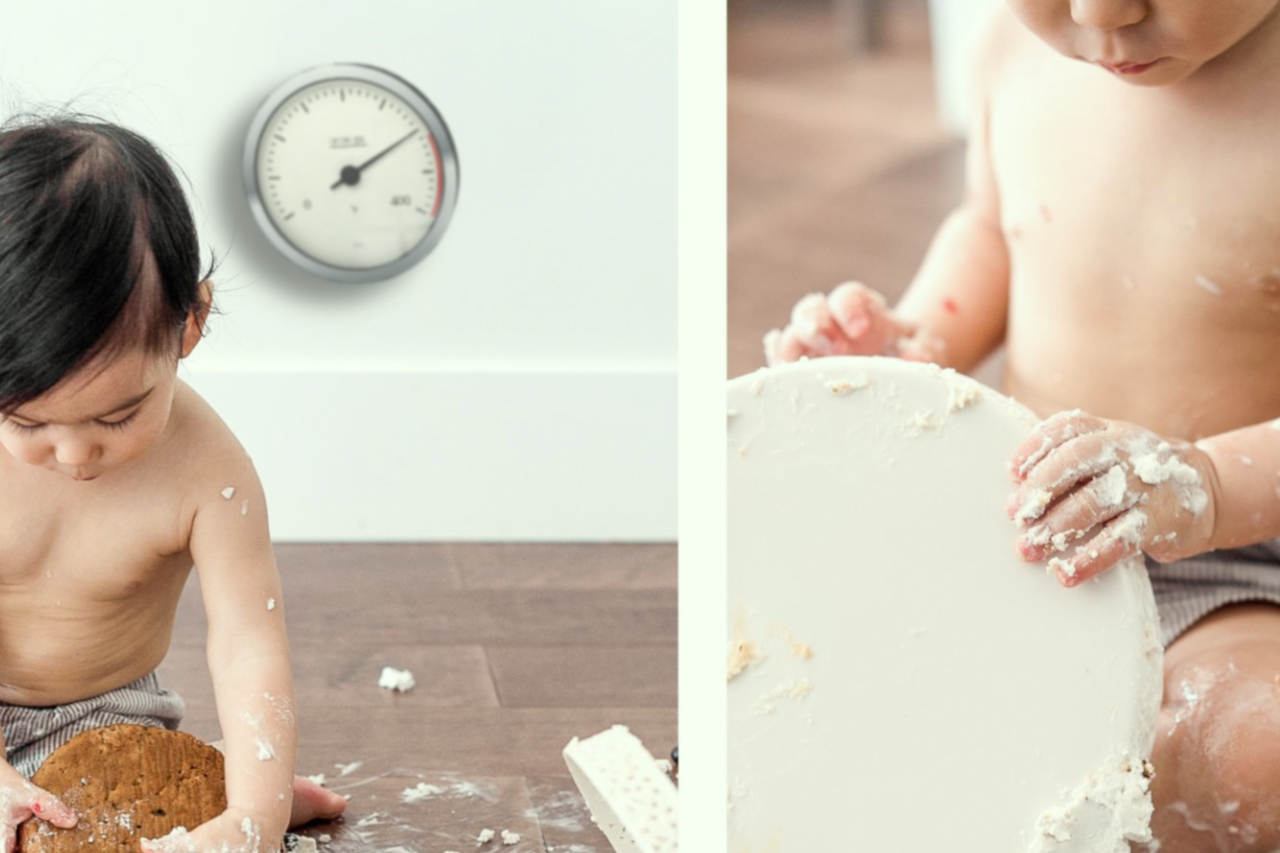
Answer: 300 V
